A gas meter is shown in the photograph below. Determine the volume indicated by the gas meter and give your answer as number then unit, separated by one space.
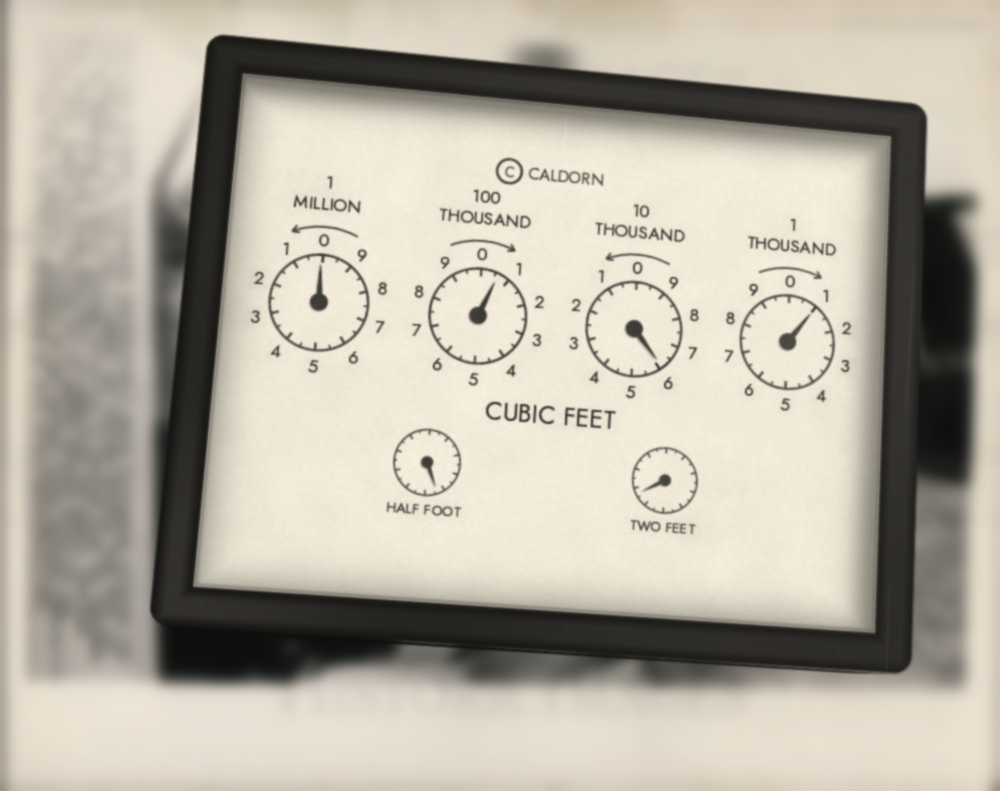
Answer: 6100 ft³
